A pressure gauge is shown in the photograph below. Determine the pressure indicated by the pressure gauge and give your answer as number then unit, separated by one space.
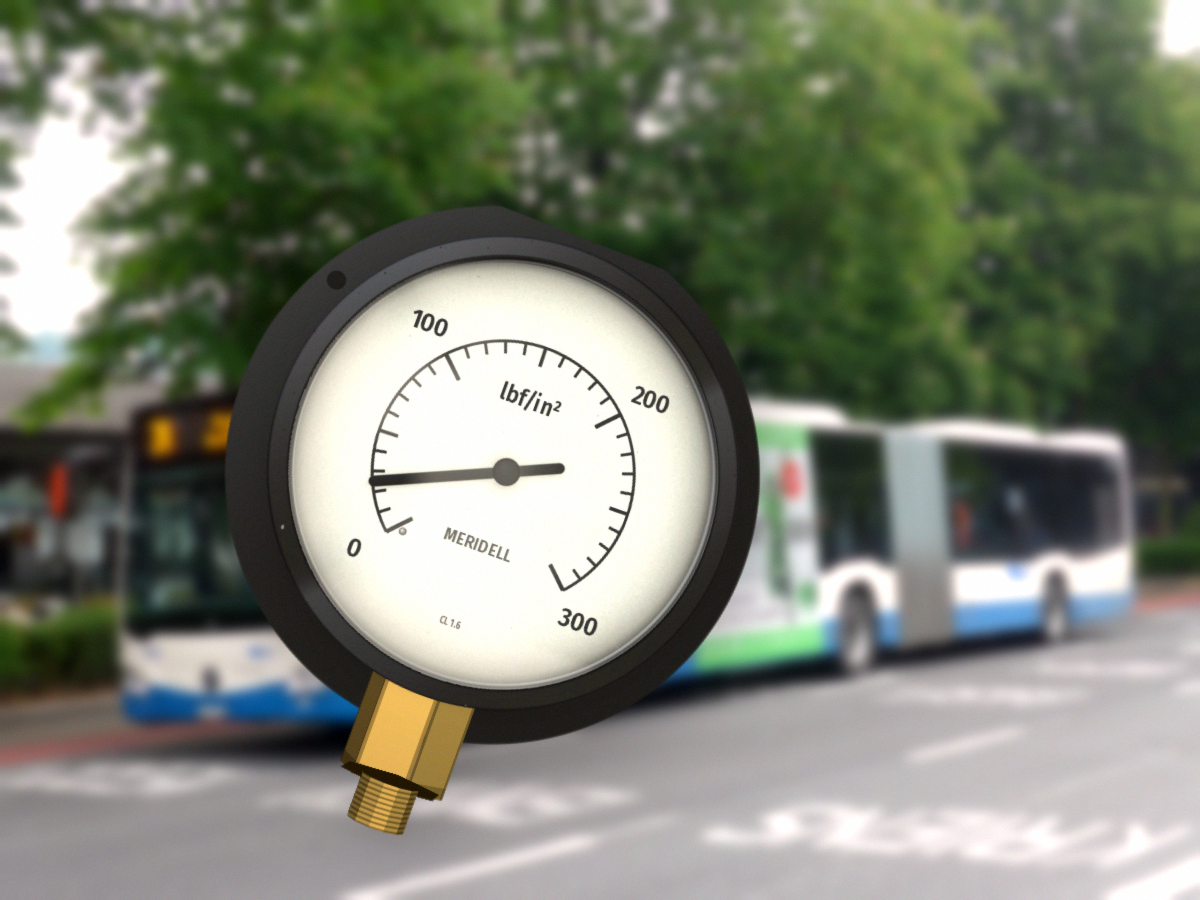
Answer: 25 psi
